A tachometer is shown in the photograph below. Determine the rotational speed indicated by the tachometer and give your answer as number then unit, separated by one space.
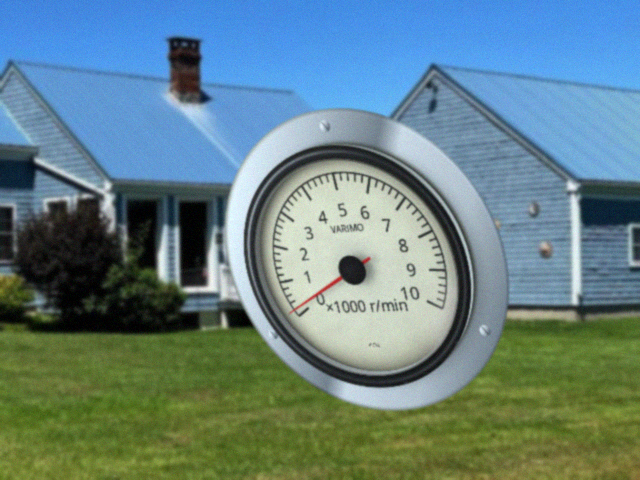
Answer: 200 rpm
